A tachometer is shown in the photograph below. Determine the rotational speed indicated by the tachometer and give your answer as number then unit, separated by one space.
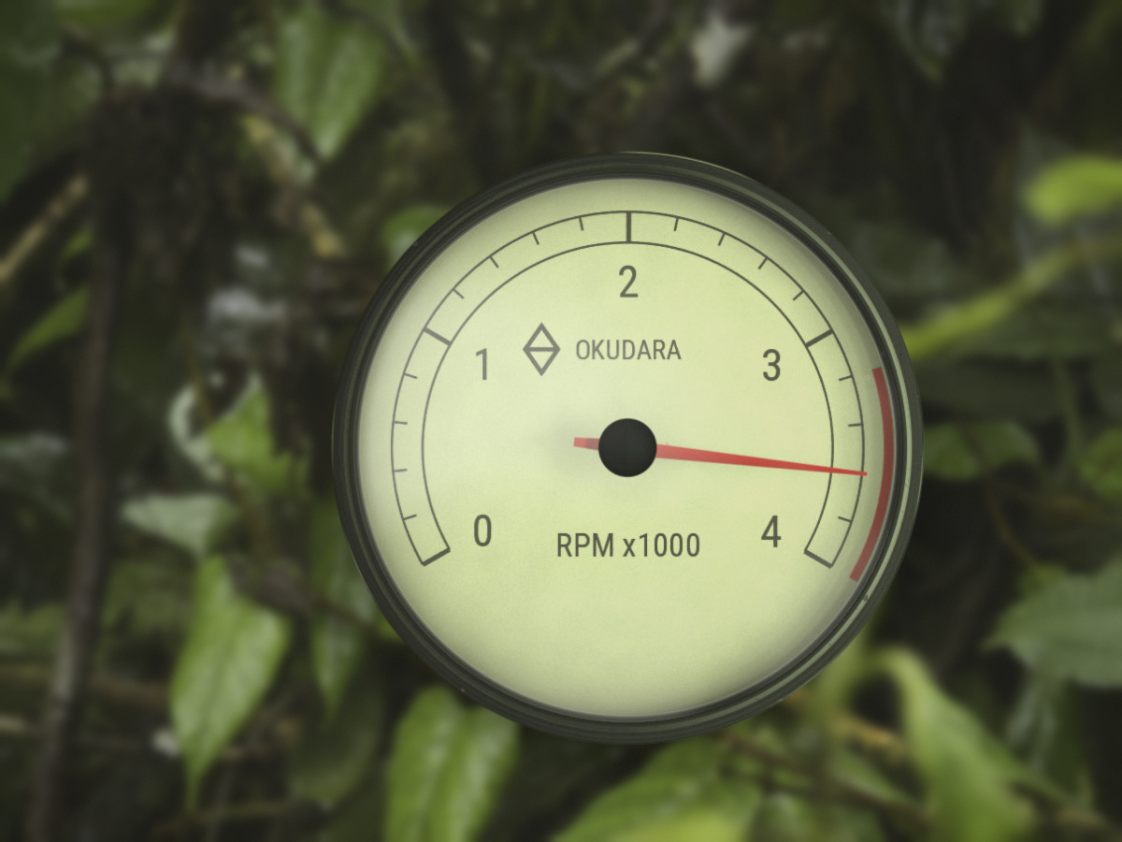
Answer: 3600 rpm
